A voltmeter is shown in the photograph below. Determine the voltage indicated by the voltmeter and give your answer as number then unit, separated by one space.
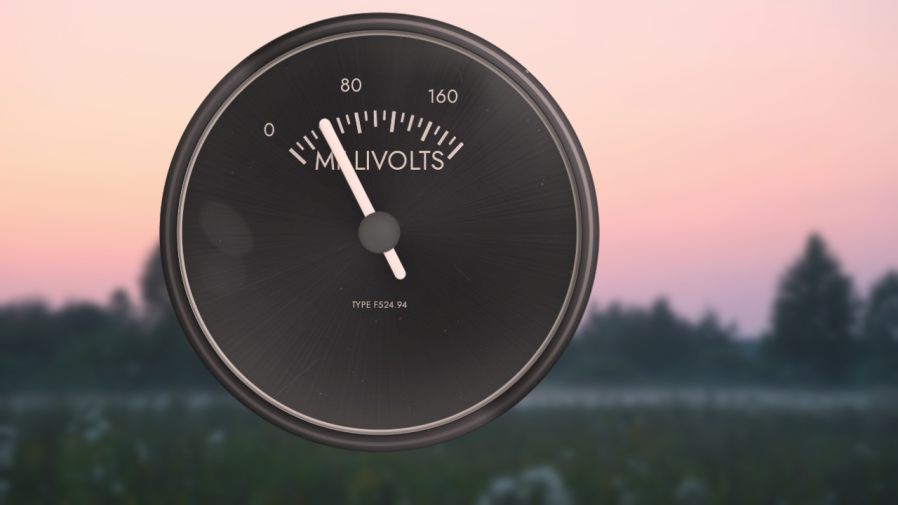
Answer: 45 mV
